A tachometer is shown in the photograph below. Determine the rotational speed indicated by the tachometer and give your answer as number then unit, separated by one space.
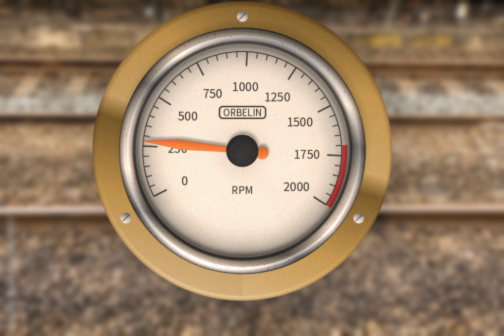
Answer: 275 rpm
